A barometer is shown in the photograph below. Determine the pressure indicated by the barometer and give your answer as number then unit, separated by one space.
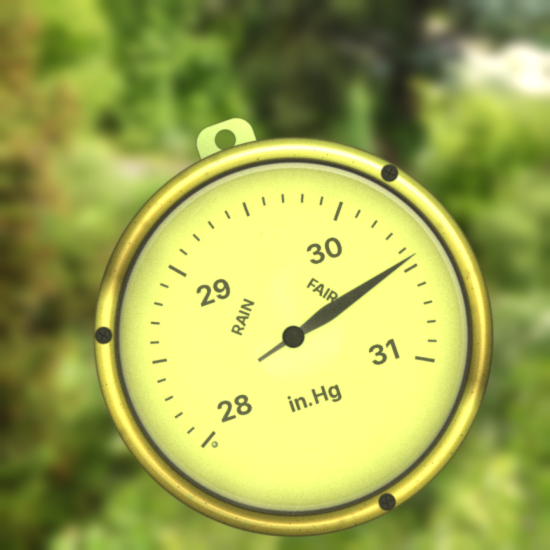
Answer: 30.45 inHg
